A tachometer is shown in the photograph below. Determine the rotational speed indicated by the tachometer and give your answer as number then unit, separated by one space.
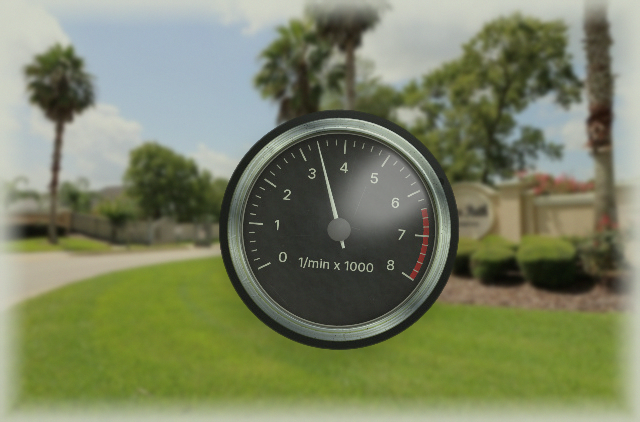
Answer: 3400 rpm
